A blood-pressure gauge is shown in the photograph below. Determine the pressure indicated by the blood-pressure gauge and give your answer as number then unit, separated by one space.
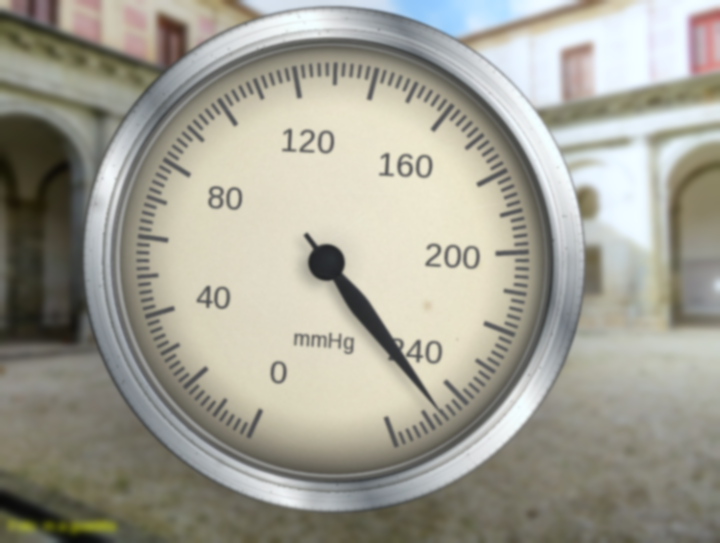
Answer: 246 mmHg
